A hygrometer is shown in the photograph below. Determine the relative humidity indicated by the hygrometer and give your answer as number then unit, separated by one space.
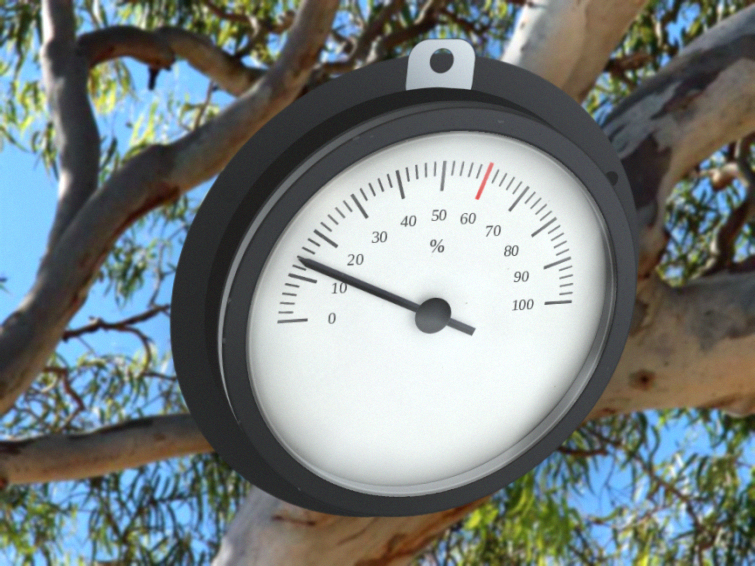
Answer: 14 %
